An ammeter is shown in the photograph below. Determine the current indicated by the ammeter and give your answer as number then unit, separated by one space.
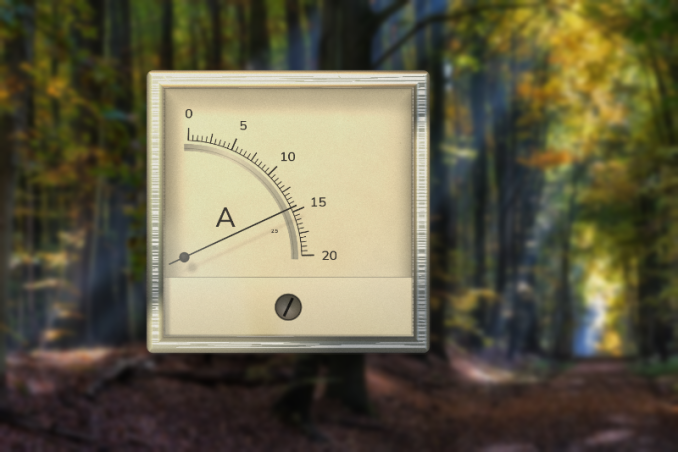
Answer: 14.5 A
